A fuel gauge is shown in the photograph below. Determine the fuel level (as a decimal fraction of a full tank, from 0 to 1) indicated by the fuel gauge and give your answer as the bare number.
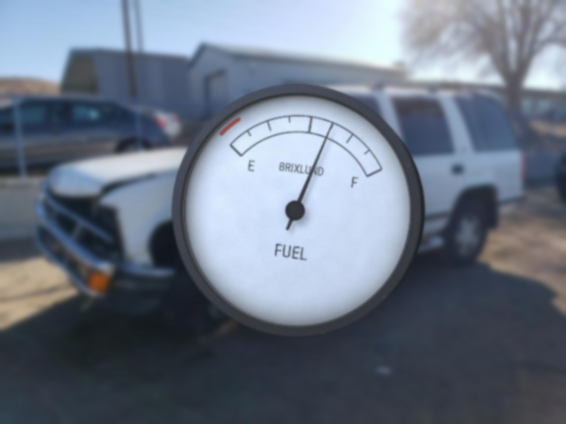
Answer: 0.625
